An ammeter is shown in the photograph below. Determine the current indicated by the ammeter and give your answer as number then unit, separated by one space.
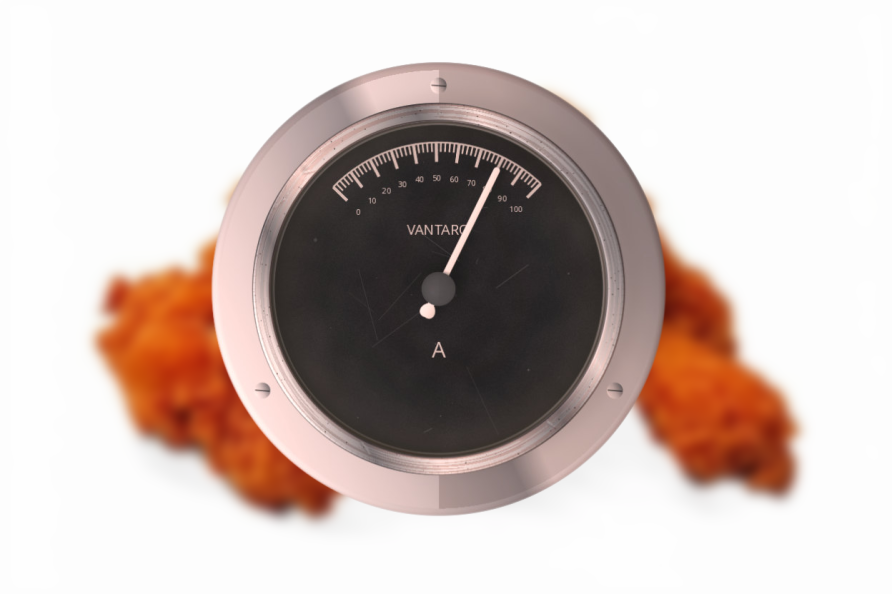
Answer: 80 A
